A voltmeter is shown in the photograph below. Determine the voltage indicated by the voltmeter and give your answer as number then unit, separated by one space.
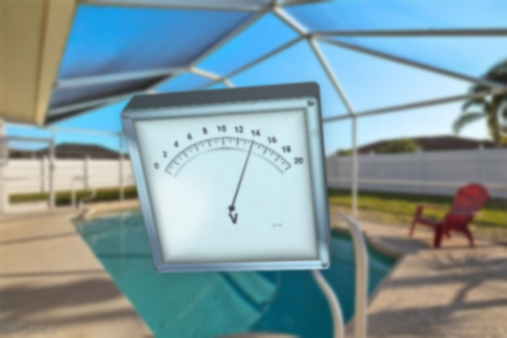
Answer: 14 V
